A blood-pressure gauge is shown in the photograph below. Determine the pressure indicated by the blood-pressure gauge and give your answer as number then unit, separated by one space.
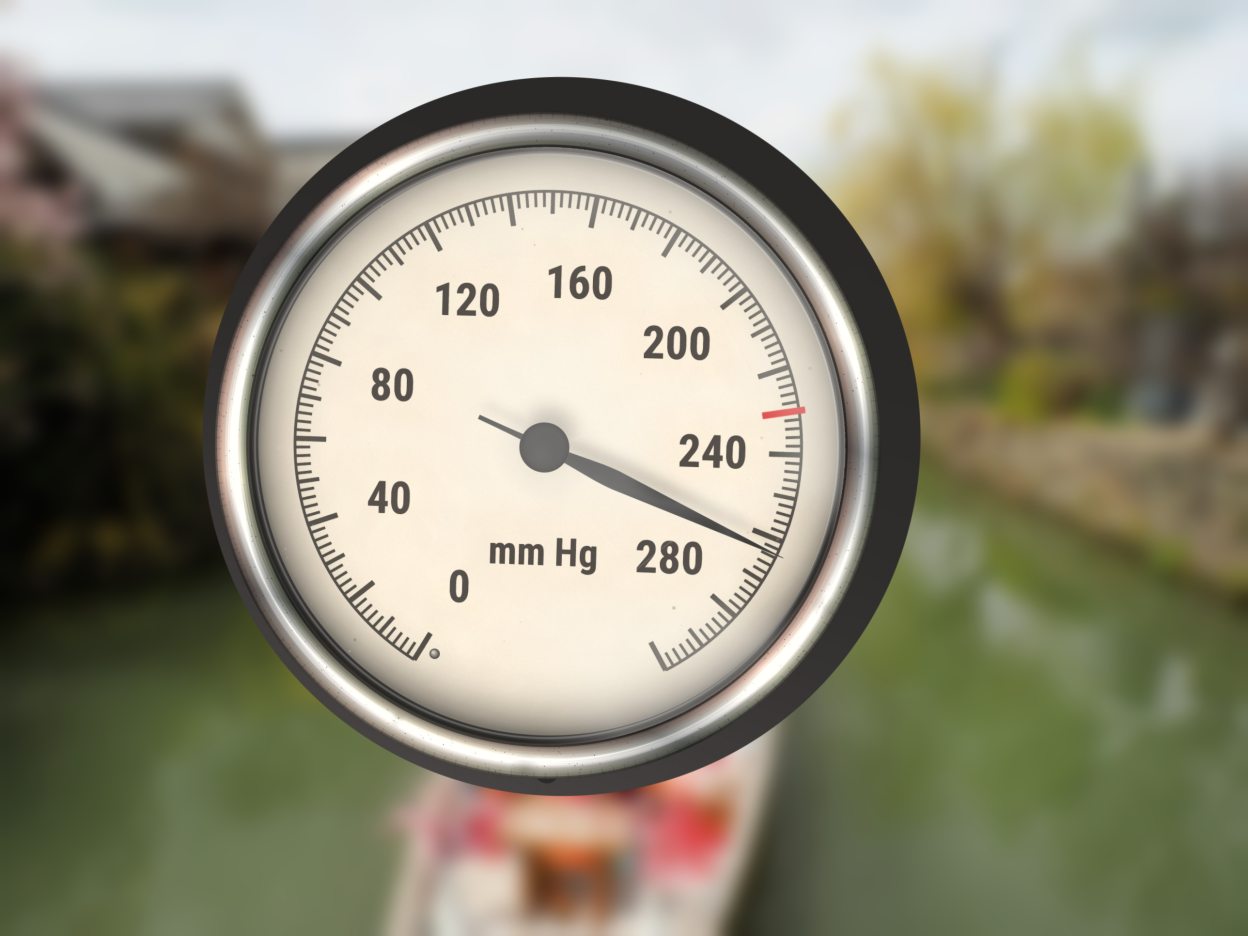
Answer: 263 mmHg
